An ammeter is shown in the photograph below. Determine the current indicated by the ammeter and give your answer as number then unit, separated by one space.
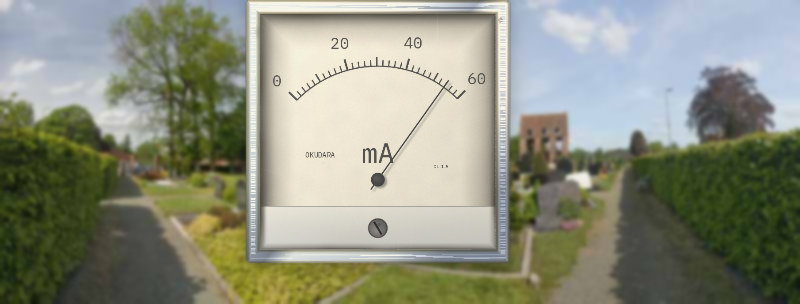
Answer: 54 mA
